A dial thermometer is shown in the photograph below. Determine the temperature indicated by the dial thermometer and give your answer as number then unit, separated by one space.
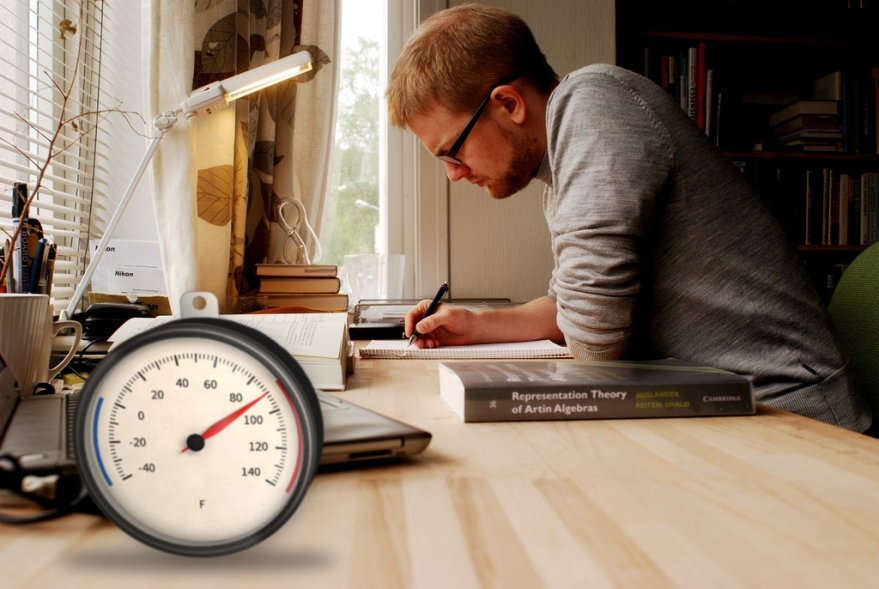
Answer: 90 °F
